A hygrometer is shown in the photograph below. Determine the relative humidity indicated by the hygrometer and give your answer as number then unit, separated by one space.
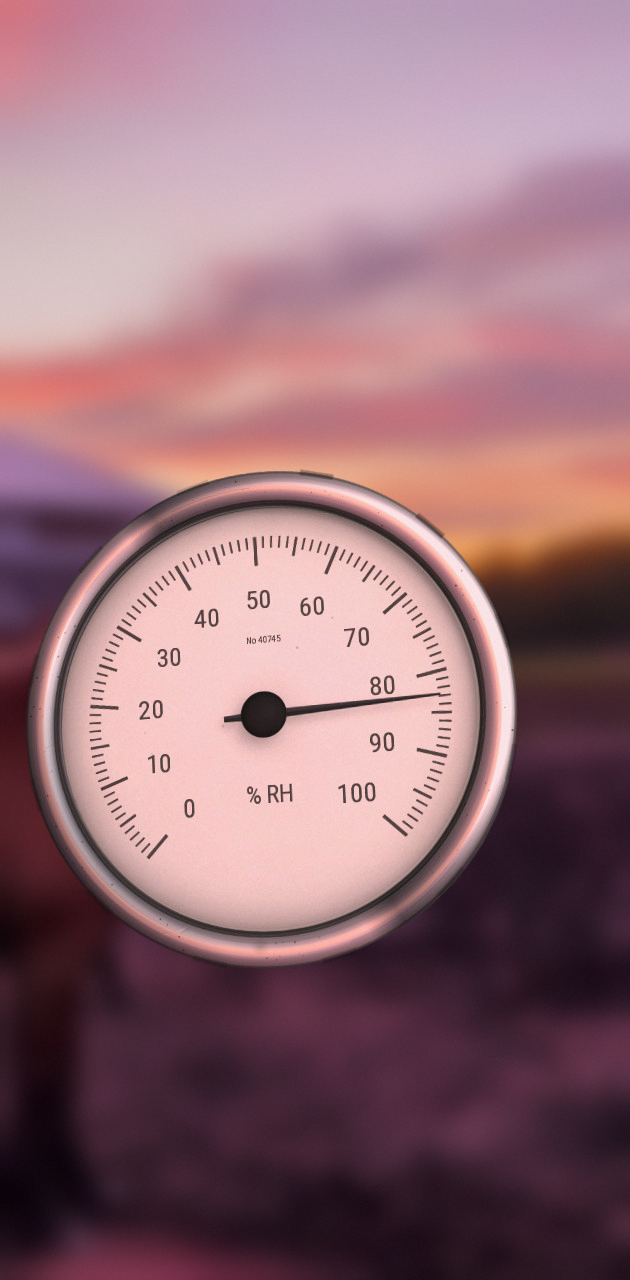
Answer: 83 %
